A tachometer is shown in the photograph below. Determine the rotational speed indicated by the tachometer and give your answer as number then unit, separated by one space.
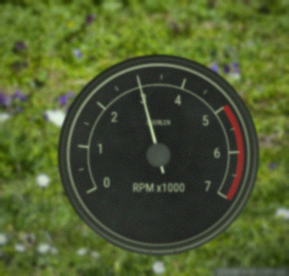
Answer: 3000 rpm
